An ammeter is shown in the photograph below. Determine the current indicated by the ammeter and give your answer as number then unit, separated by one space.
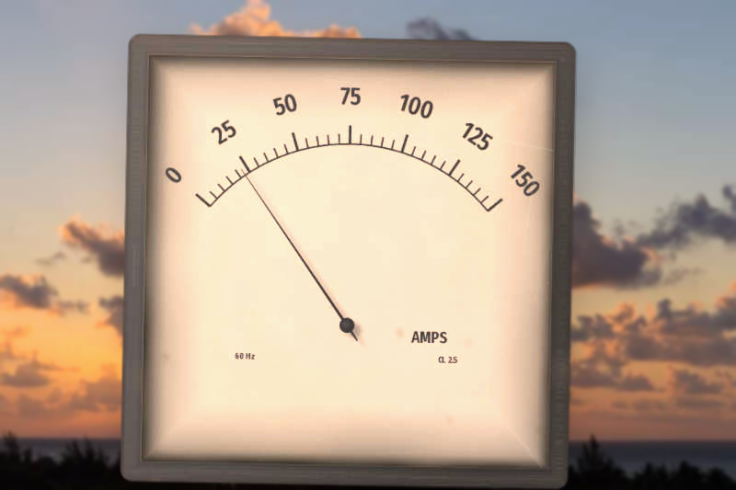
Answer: 22.5 A
